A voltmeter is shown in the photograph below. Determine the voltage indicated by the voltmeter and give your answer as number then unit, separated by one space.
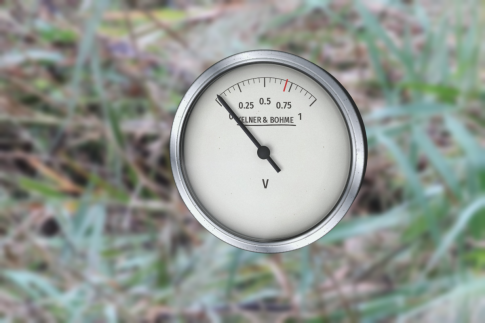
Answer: 0.05 V
